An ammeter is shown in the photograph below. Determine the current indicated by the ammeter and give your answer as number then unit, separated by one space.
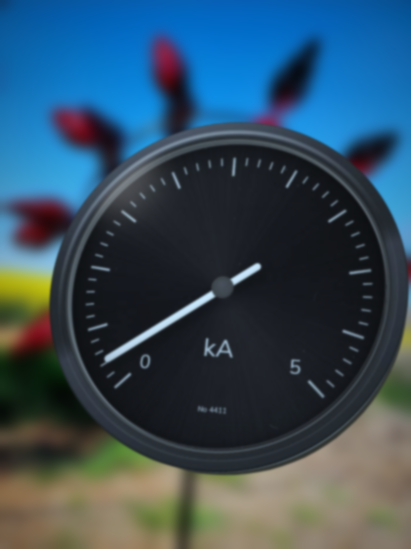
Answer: 0.2 kA
